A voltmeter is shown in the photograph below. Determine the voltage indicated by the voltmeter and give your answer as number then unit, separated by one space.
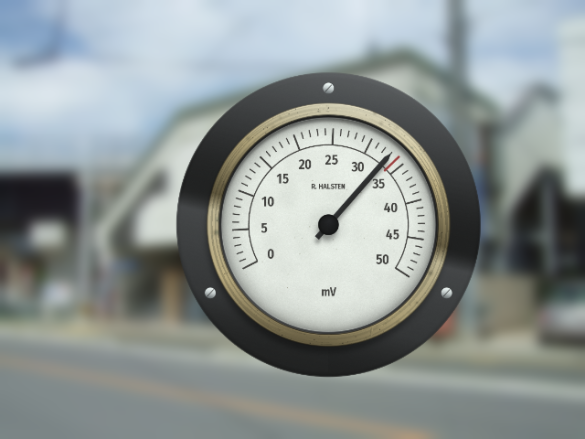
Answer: 33 mV
